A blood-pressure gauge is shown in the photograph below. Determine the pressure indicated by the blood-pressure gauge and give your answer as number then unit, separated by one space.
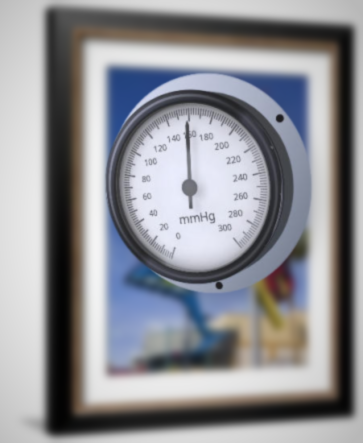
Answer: 160 mmHg
